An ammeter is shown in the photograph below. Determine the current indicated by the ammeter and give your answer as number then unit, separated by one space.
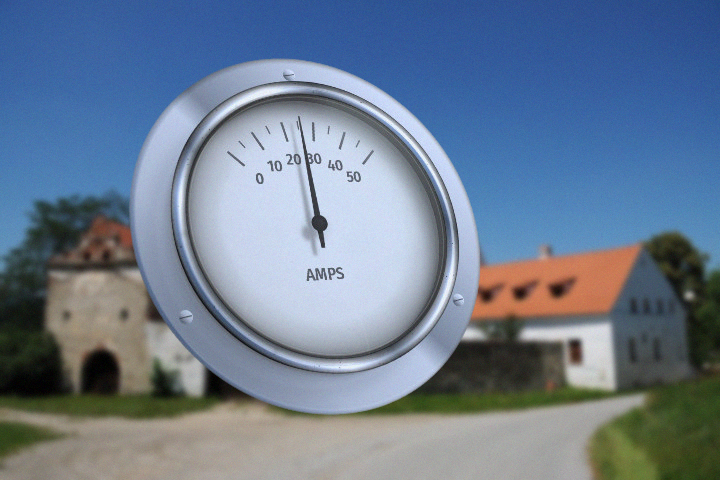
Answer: 25 A
